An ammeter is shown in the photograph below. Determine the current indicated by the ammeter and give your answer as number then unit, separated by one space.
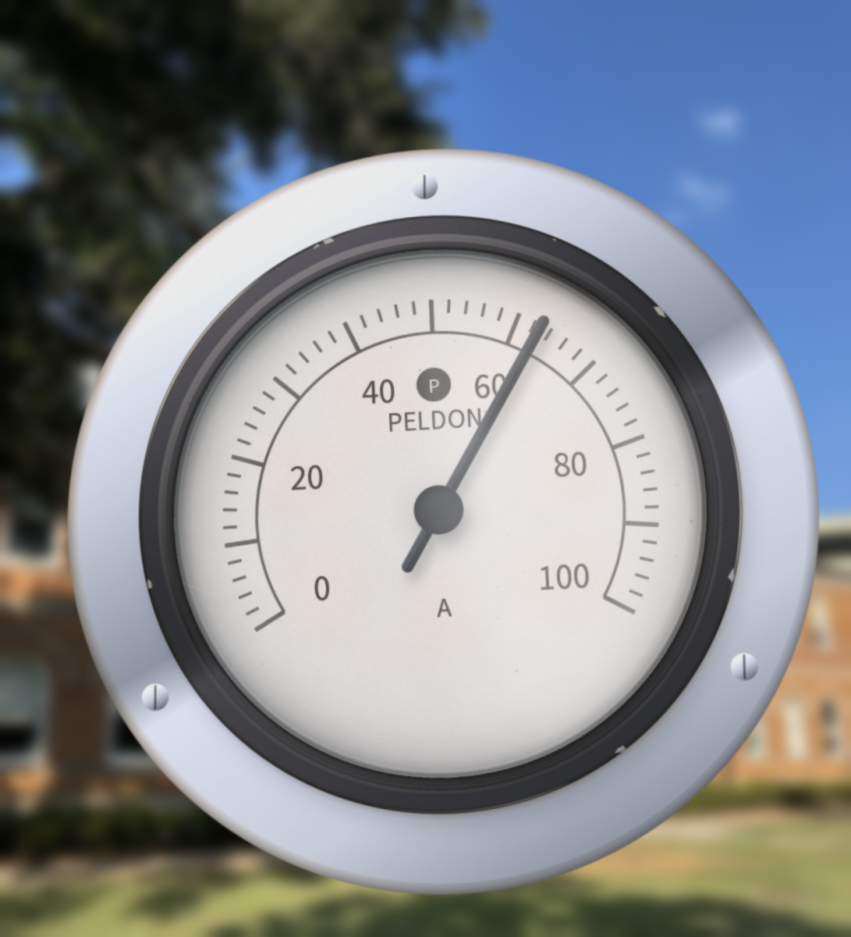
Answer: 63 A
